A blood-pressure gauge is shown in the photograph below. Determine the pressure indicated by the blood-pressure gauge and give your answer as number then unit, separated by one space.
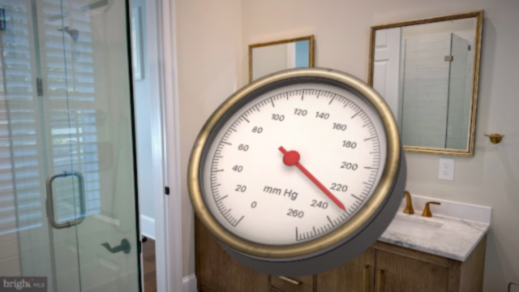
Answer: 230 mmHg
